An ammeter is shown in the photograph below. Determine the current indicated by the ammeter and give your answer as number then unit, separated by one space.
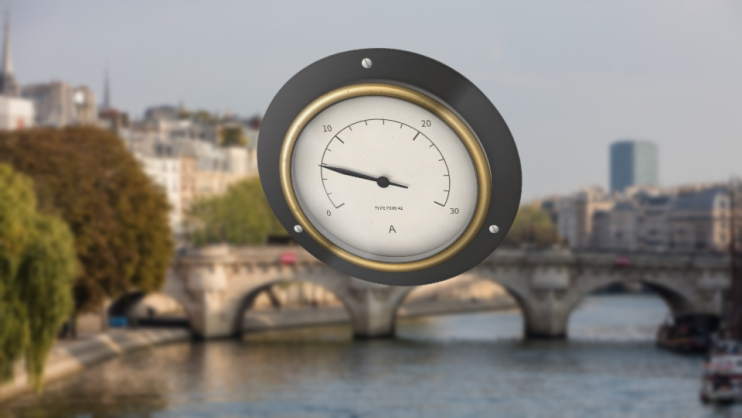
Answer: 6 A
